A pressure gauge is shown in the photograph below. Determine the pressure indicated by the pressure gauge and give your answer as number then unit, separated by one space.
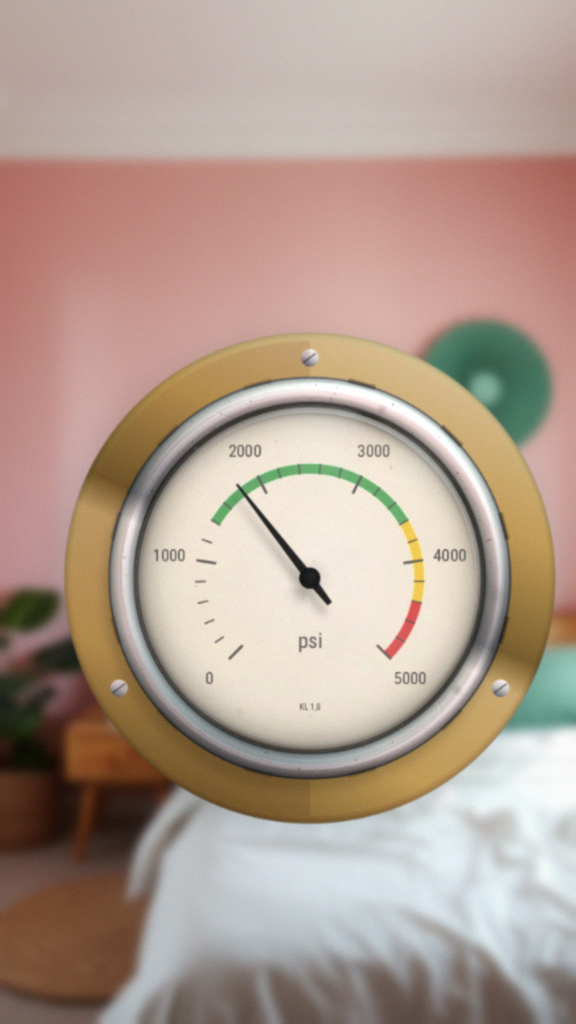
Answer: 1800 psi
